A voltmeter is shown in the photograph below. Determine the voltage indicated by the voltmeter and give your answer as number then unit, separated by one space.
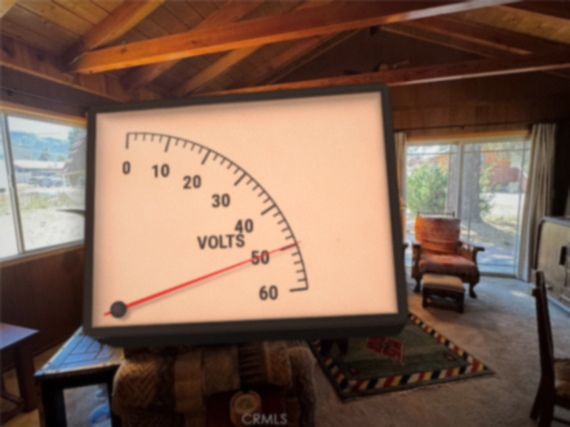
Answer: 50 V
